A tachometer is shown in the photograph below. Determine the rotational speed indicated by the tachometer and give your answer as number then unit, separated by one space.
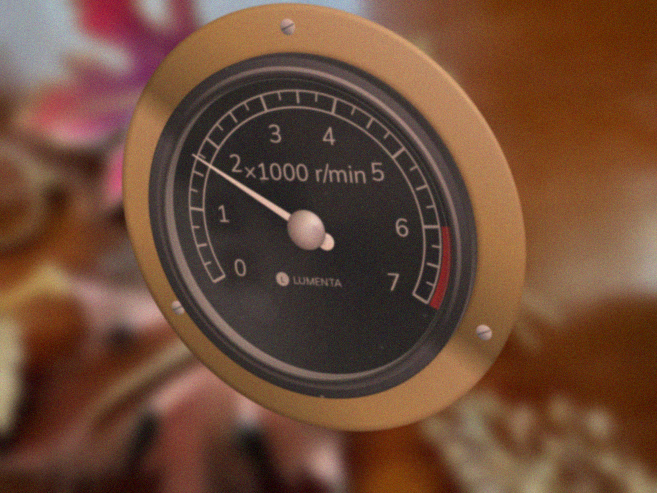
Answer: 1750 rpm
